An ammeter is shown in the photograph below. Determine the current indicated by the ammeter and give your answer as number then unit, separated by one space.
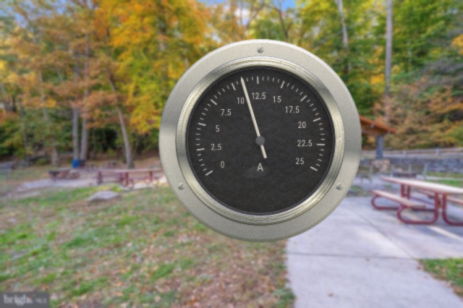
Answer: 11 A
